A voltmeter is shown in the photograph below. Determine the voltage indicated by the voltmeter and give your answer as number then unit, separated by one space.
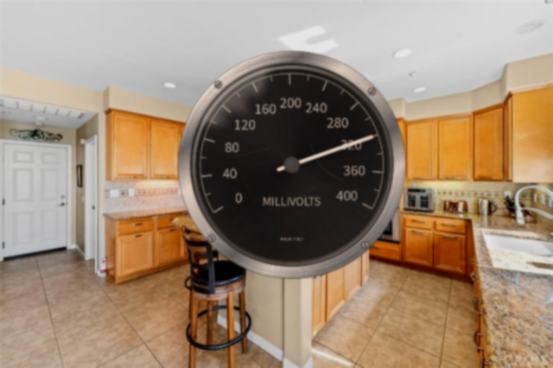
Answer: 320 mV
